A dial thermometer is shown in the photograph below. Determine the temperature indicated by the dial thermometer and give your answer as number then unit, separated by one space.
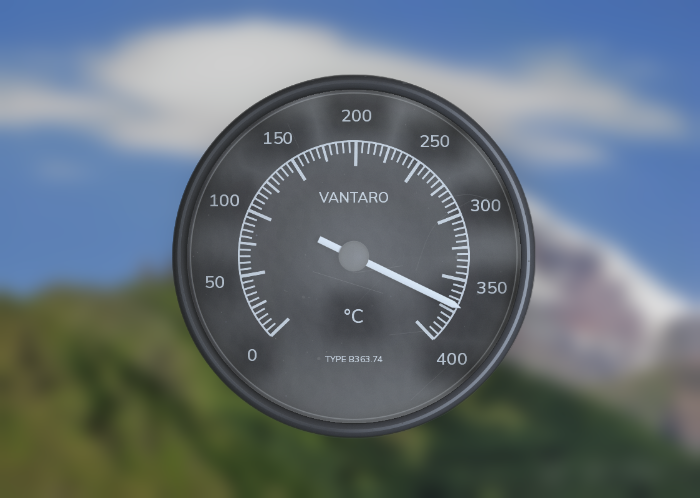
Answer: 370 °C
